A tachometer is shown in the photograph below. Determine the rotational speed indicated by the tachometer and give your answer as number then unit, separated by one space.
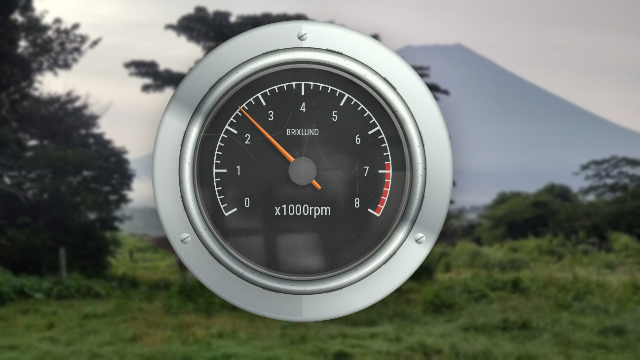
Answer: 2500 rpm
